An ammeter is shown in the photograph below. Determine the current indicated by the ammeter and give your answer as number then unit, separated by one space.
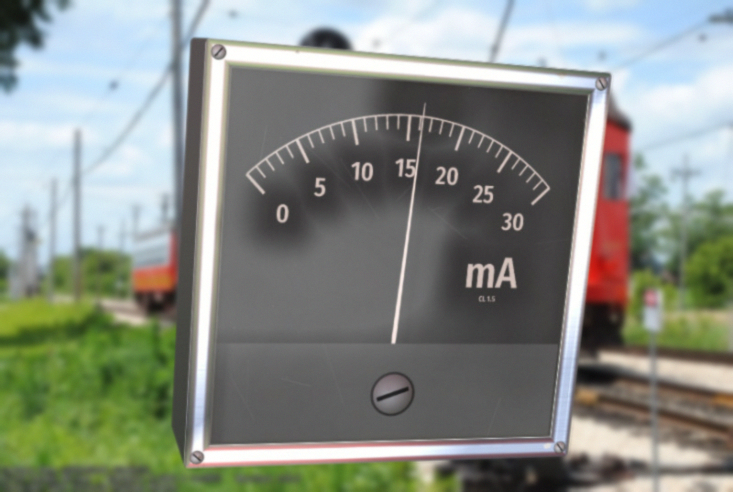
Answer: 16 mA
